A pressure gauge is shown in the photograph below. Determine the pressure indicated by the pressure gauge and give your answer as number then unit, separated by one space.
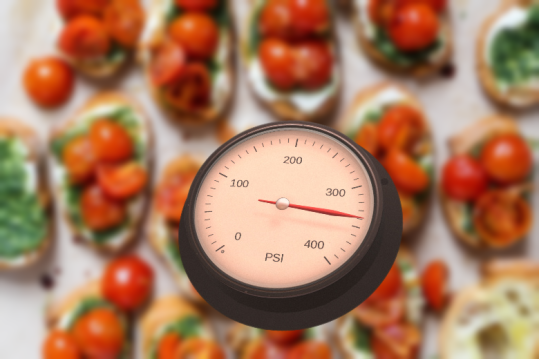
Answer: 340 psi
